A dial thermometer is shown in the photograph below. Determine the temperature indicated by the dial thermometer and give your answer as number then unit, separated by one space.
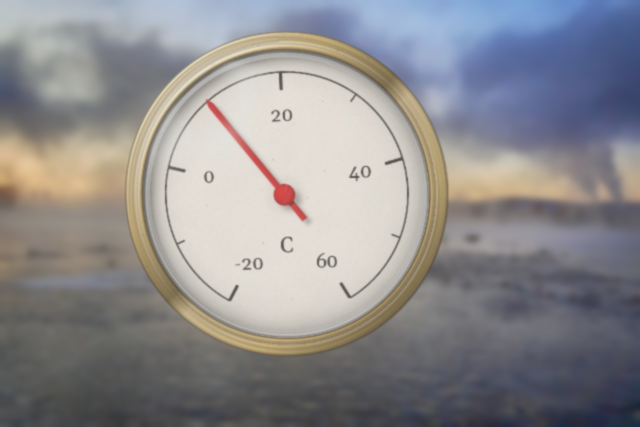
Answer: 10 °C
